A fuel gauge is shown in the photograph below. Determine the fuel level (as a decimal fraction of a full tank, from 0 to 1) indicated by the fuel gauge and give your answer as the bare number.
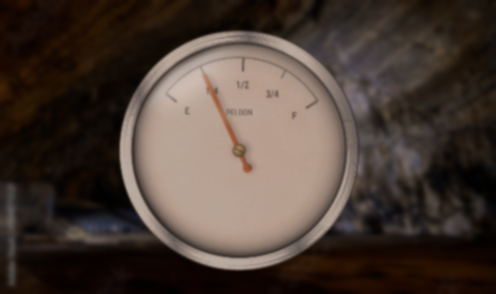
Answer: 0.25
